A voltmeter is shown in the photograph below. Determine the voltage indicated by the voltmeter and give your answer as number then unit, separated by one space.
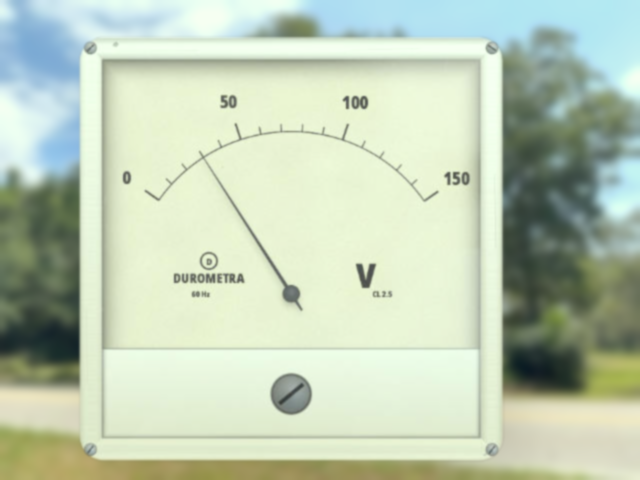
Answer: 30 V
